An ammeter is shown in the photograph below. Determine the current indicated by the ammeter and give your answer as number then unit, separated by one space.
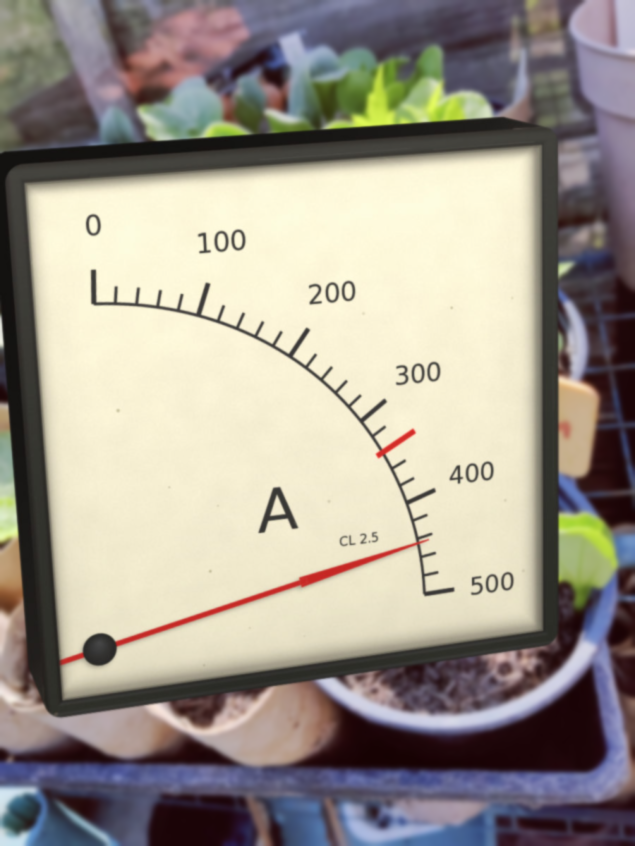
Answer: 440 A
